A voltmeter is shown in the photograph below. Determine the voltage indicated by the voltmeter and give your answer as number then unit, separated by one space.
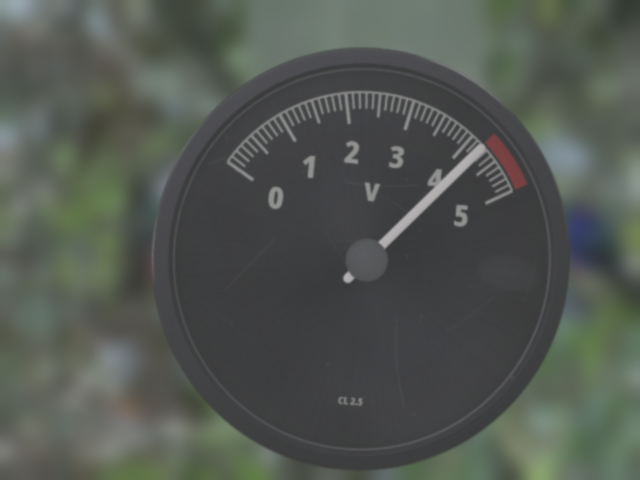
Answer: 4.2 V
